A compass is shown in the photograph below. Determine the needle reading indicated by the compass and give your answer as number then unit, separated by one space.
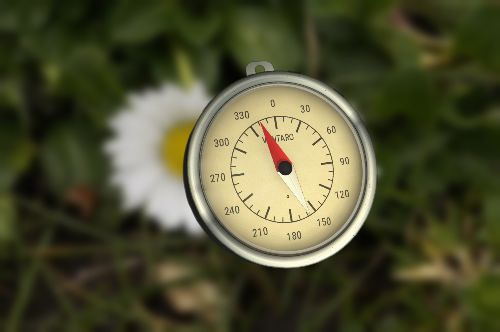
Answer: 340 °
